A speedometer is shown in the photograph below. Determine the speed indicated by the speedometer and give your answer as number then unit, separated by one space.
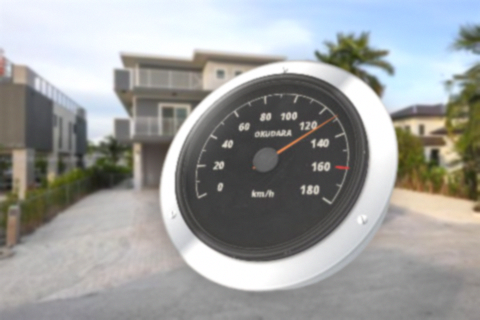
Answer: 130 km/h
